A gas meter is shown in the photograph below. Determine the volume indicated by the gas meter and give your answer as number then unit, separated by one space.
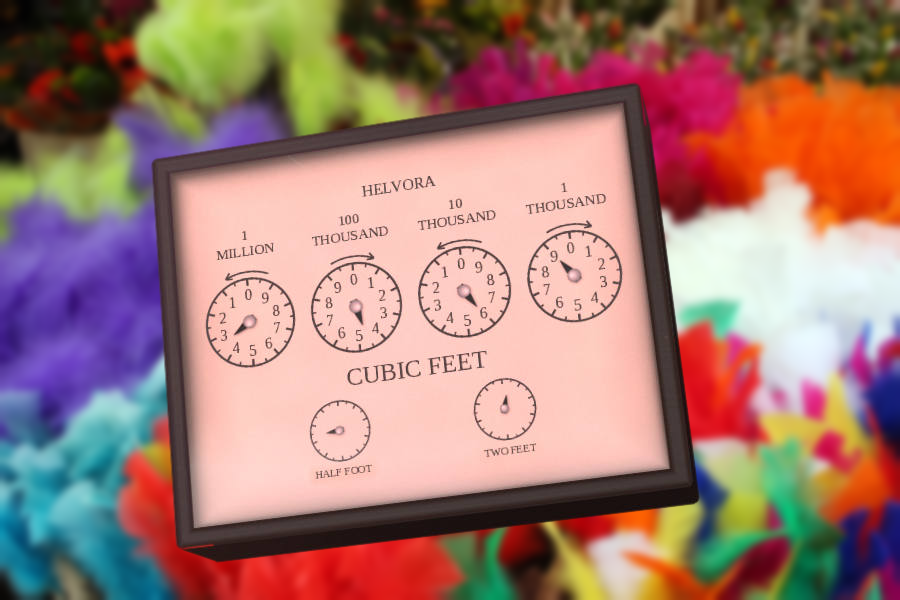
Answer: 345900 ft³
